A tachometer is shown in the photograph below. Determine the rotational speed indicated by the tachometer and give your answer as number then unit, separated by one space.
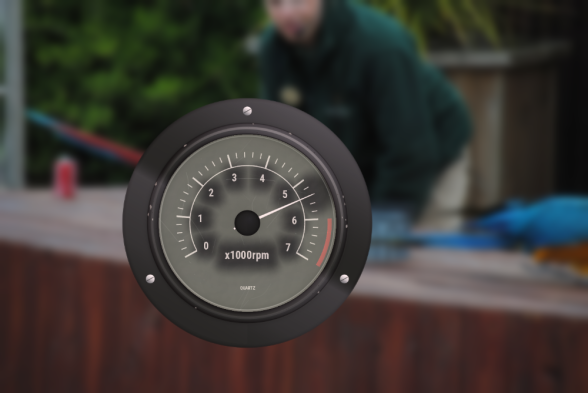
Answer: 5400 rpm
